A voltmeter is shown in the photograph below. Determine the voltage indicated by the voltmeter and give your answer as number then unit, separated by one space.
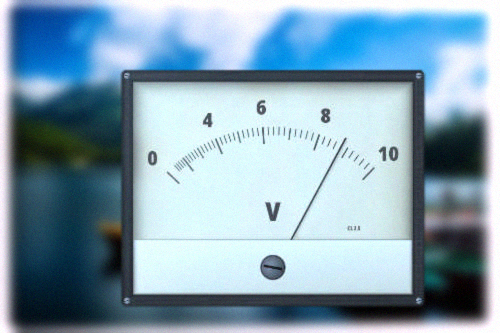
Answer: 8.8 V
